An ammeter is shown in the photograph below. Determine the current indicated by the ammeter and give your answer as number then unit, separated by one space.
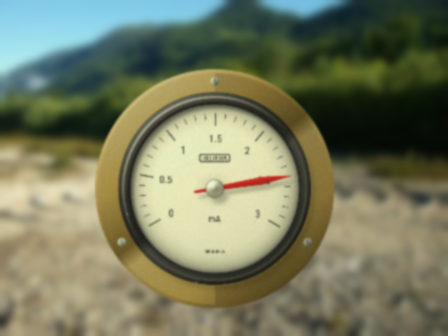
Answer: 2.5 mA
